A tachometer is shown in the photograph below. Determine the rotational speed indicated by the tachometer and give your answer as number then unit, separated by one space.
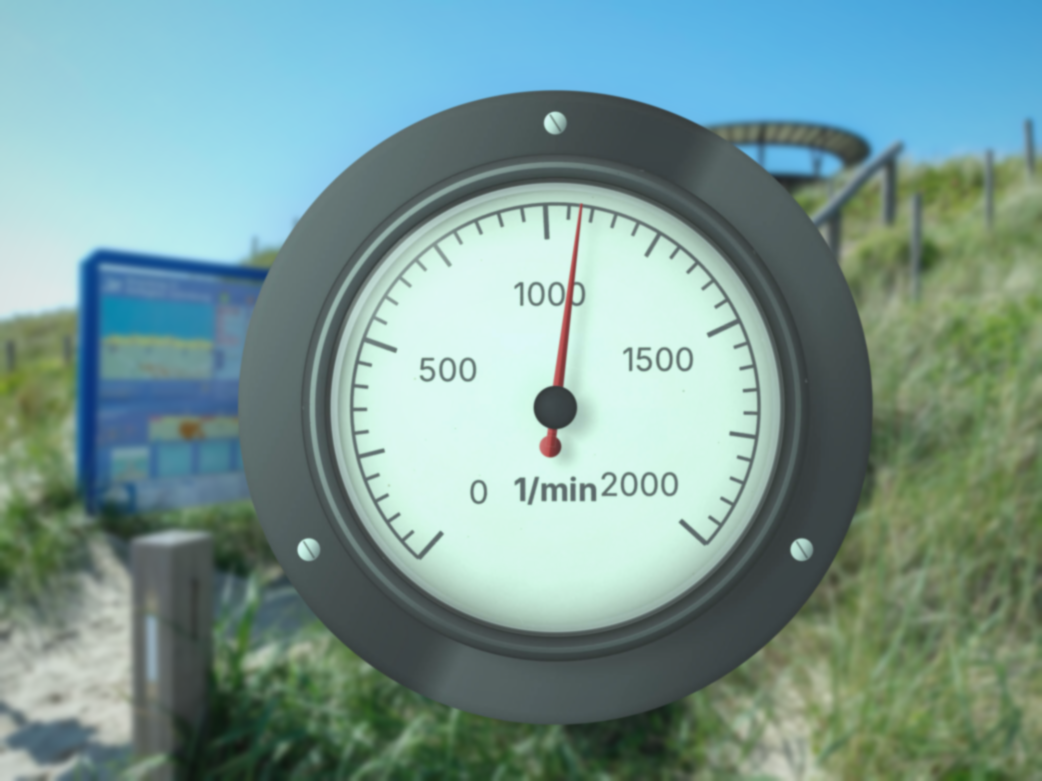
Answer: 1075 rpm
